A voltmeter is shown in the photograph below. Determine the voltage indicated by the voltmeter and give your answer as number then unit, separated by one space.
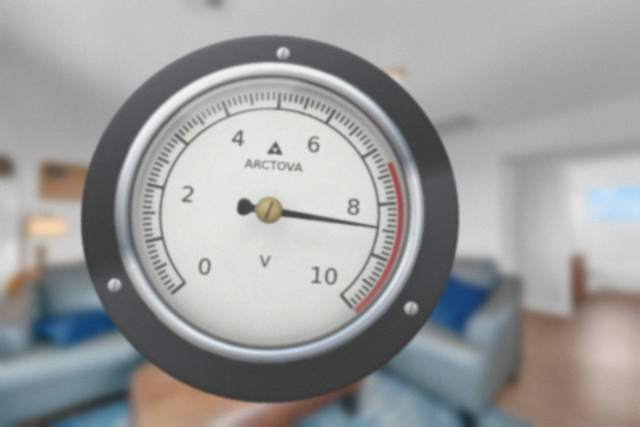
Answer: 8.5 V
